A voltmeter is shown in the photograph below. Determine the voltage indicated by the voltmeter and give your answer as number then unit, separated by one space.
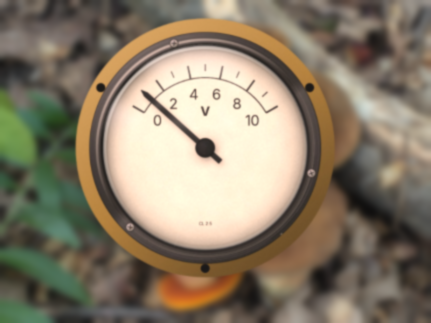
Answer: 1 V
